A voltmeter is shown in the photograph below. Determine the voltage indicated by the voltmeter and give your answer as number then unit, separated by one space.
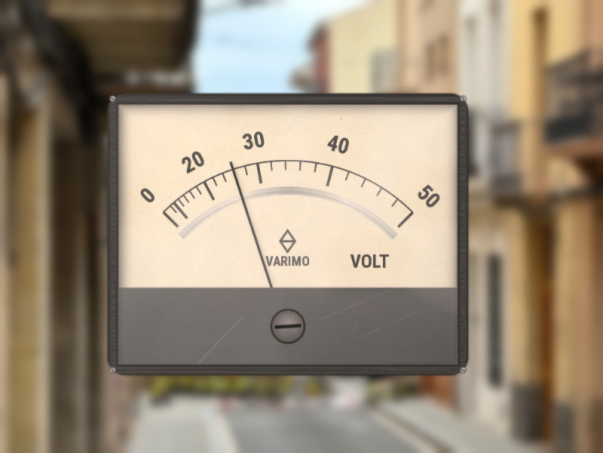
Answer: 26 V
